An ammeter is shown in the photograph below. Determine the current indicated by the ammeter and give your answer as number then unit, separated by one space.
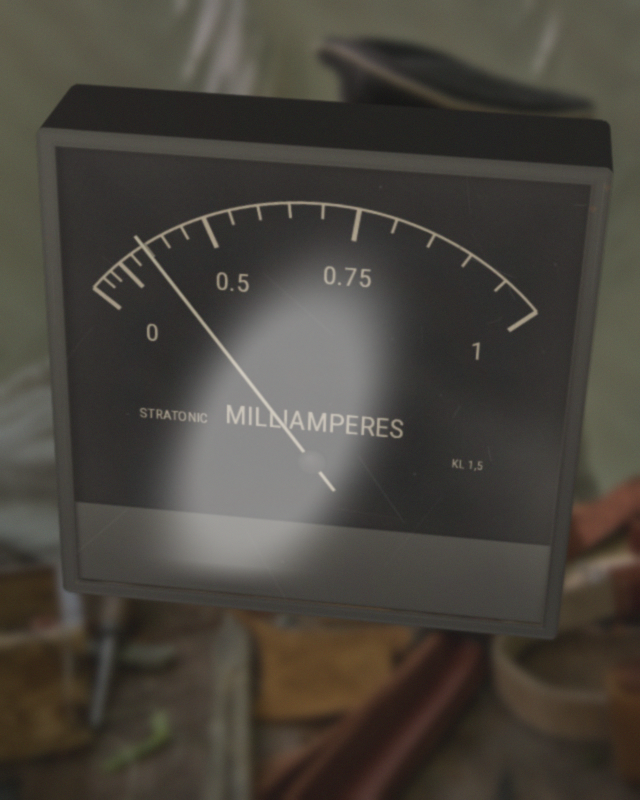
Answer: 0.35 mA
